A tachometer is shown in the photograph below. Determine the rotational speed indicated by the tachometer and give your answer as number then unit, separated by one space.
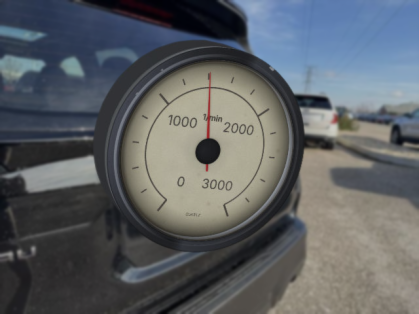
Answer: 1400 rpm
